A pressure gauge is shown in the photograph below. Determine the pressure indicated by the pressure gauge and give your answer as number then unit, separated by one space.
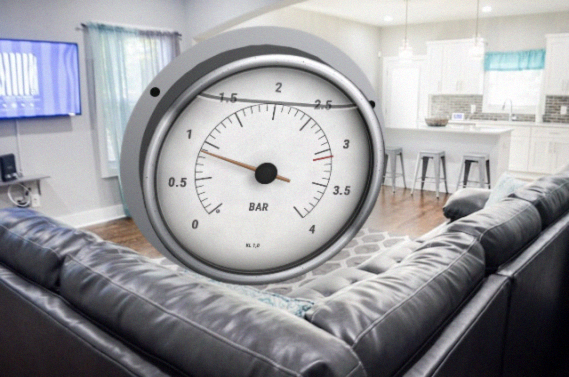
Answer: 0.9 bar
